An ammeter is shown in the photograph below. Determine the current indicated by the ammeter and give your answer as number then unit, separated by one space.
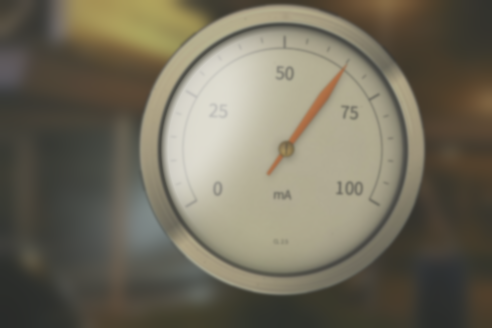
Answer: 65 mA
